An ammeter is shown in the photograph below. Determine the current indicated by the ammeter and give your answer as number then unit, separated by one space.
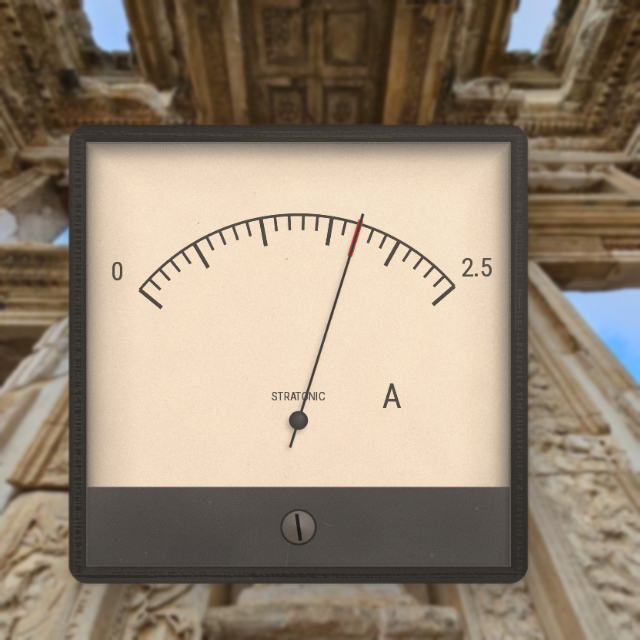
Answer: 1.7 A
